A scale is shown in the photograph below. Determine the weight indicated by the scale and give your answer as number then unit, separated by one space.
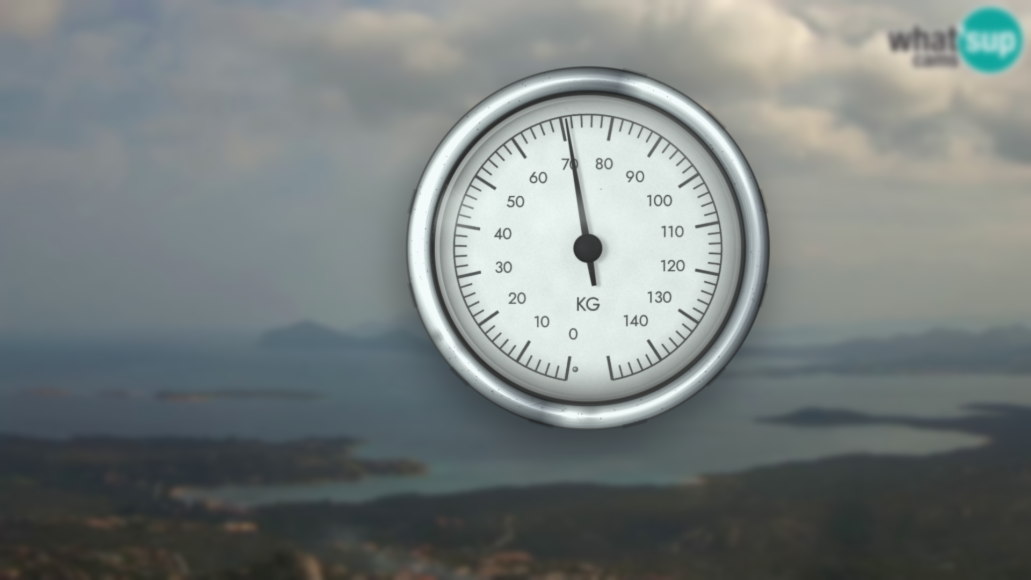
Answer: 71 kg
